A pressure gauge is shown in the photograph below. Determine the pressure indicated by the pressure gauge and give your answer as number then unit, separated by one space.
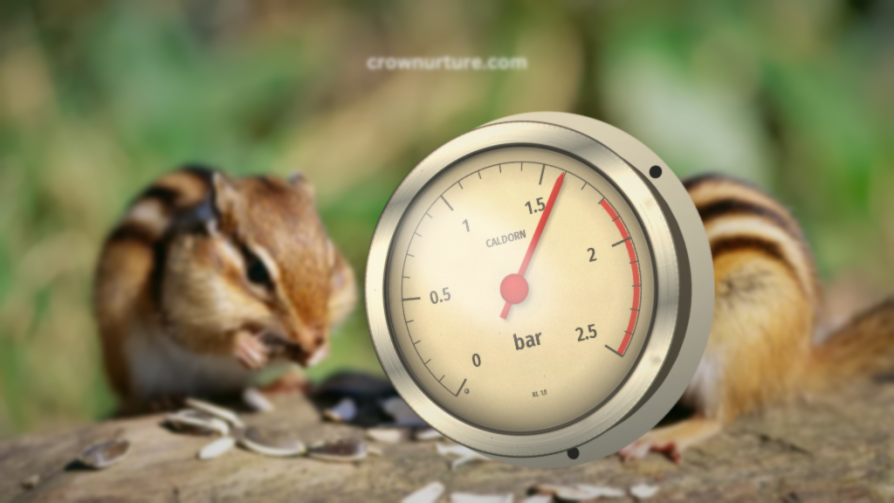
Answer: 1.6 bar
